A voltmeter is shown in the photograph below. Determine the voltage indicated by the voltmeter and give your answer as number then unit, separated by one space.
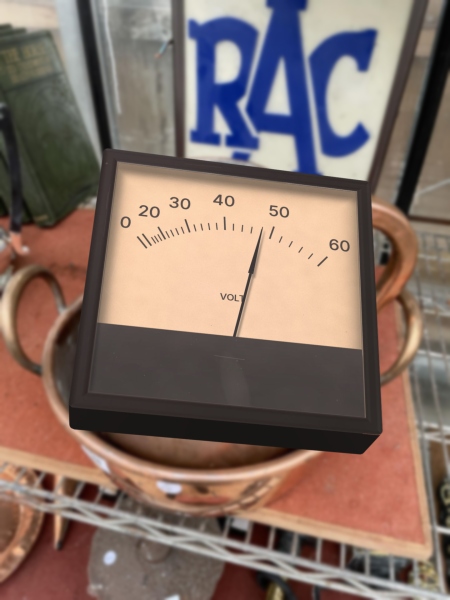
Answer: 48 V
